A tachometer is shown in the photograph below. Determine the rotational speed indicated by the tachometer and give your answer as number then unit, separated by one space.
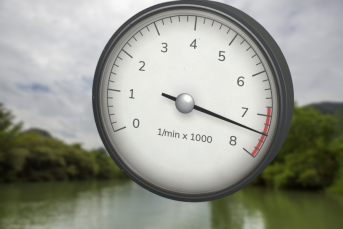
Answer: 7400 rpm
